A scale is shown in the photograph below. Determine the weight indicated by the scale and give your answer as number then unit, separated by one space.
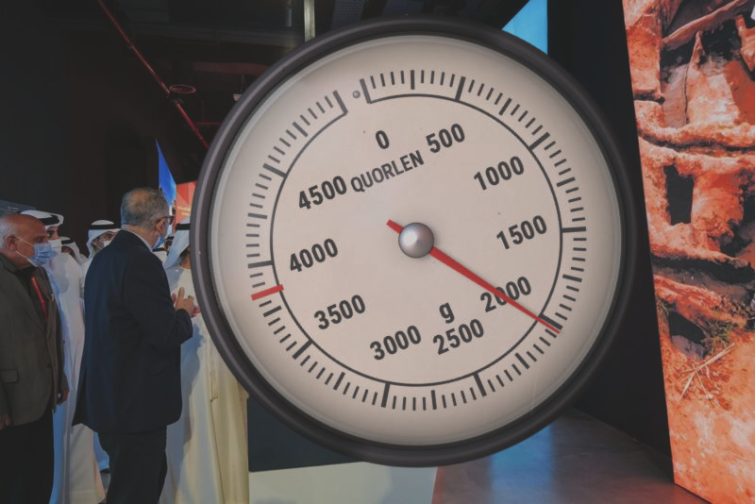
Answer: 2025 g
